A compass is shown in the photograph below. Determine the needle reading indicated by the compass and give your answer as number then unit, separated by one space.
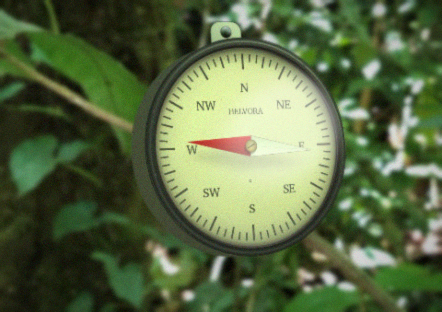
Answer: 275 °
